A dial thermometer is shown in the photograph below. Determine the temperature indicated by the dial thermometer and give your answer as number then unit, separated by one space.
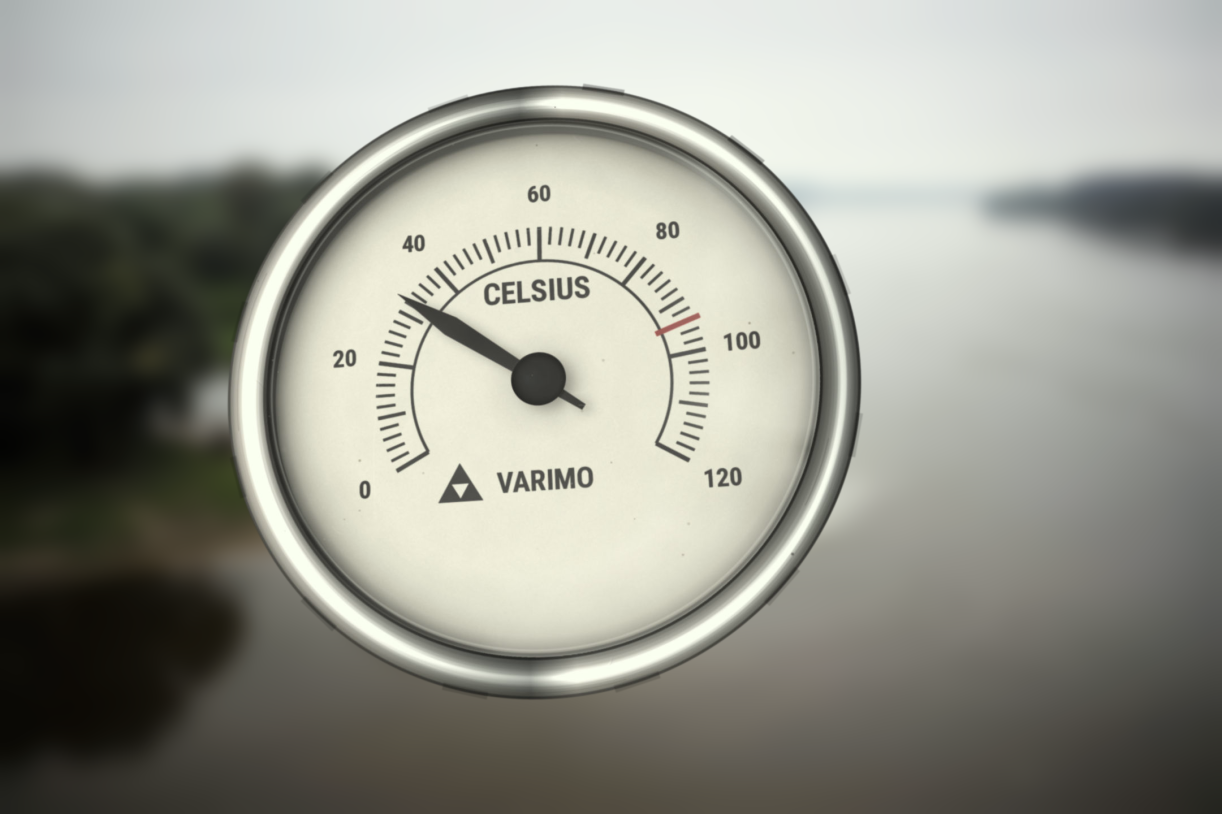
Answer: 32 °C
